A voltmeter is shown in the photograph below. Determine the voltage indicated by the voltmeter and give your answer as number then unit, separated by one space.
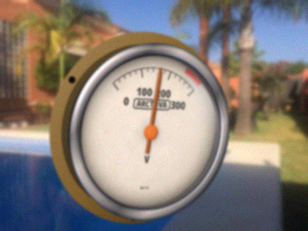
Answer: 160 V
